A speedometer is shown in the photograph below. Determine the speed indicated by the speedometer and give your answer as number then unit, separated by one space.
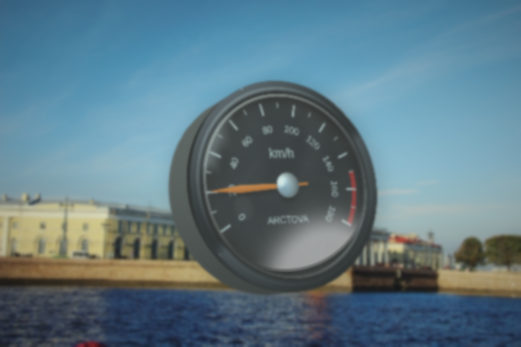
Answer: 20 km/h
